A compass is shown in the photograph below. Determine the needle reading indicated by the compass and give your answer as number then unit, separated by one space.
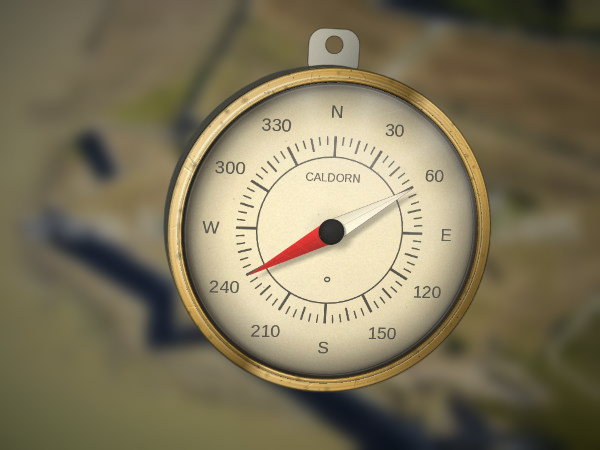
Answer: 240 °
